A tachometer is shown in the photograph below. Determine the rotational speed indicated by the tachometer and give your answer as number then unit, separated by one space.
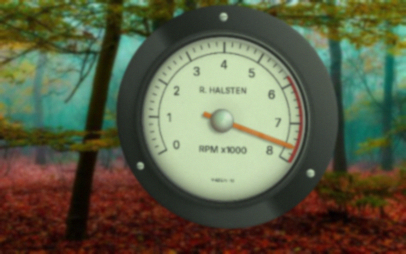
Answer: 7600 rpm
